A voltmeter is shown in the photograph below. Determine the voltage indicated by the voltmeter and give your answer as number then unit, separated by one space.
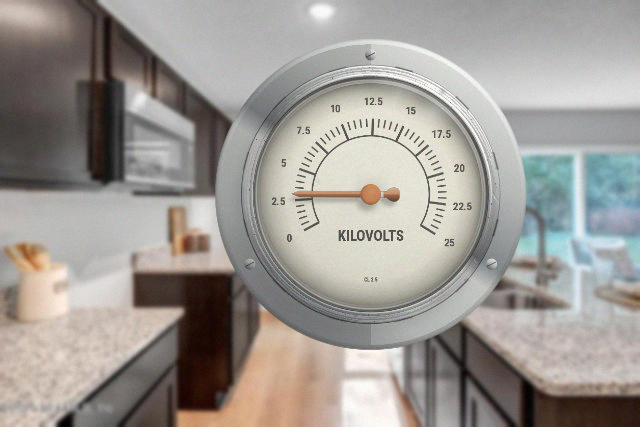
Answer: 3 kV
